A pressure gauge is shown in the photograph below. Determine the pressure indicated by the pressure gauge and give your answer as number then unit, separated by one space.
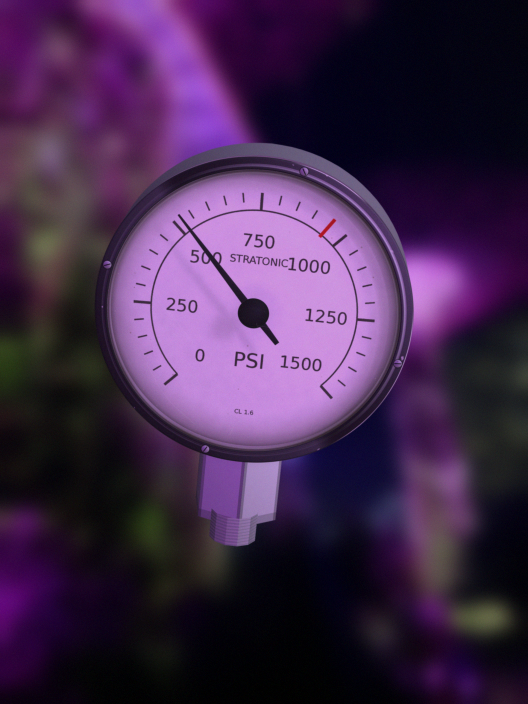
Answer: 525 psi
